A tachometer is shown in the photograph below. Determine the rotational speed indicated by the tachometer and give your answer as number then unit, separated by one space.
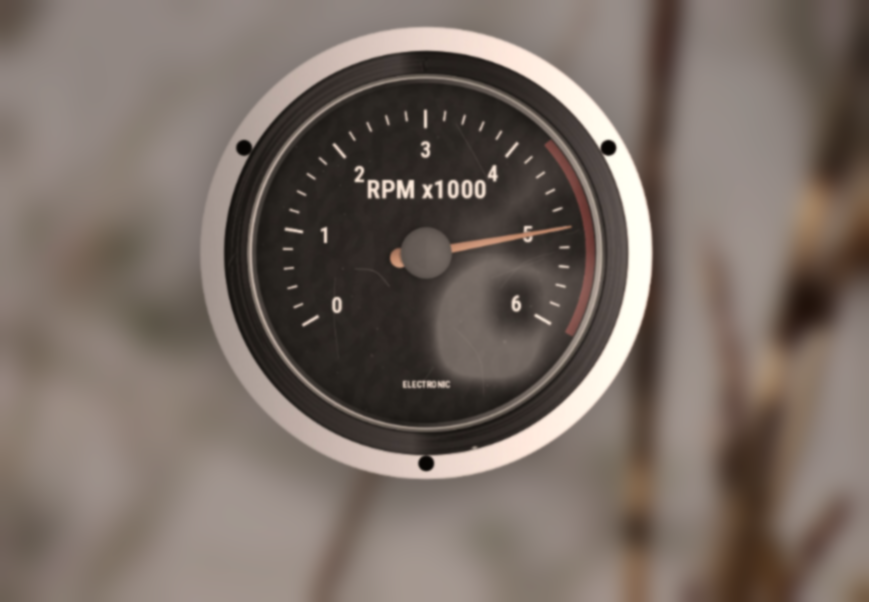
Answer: 5000 rpm
